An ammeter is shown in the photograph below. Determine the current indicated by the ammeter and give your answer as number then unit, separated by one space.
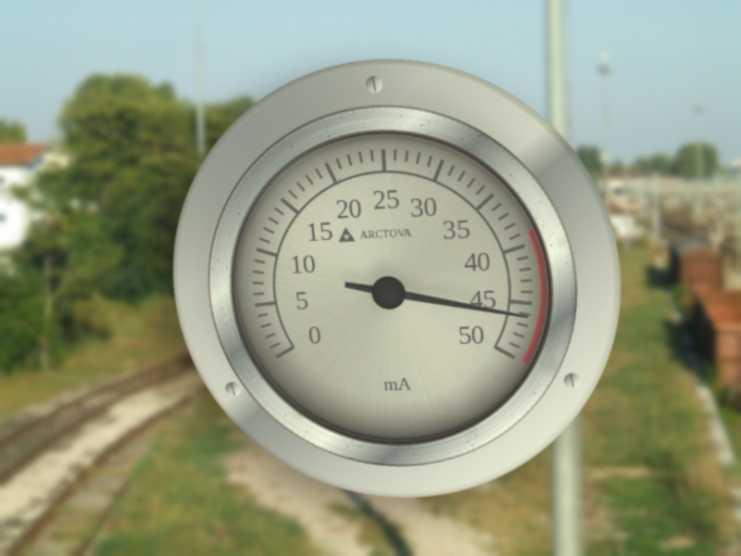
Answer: 46 mA
